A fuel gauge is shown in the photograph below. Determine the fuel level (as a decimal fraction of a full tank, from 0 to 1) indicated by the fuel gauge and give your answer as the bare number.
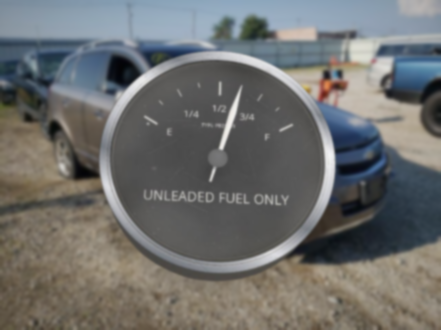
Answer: 0.625
